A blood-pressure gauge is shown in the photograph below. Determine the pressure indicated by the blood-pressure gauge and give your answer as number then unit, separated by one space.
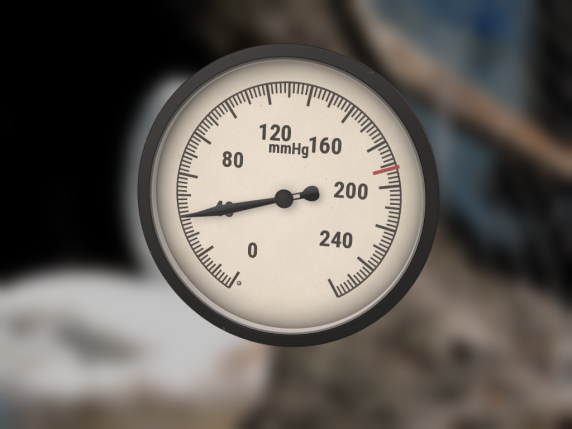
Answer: 40 mmHg
